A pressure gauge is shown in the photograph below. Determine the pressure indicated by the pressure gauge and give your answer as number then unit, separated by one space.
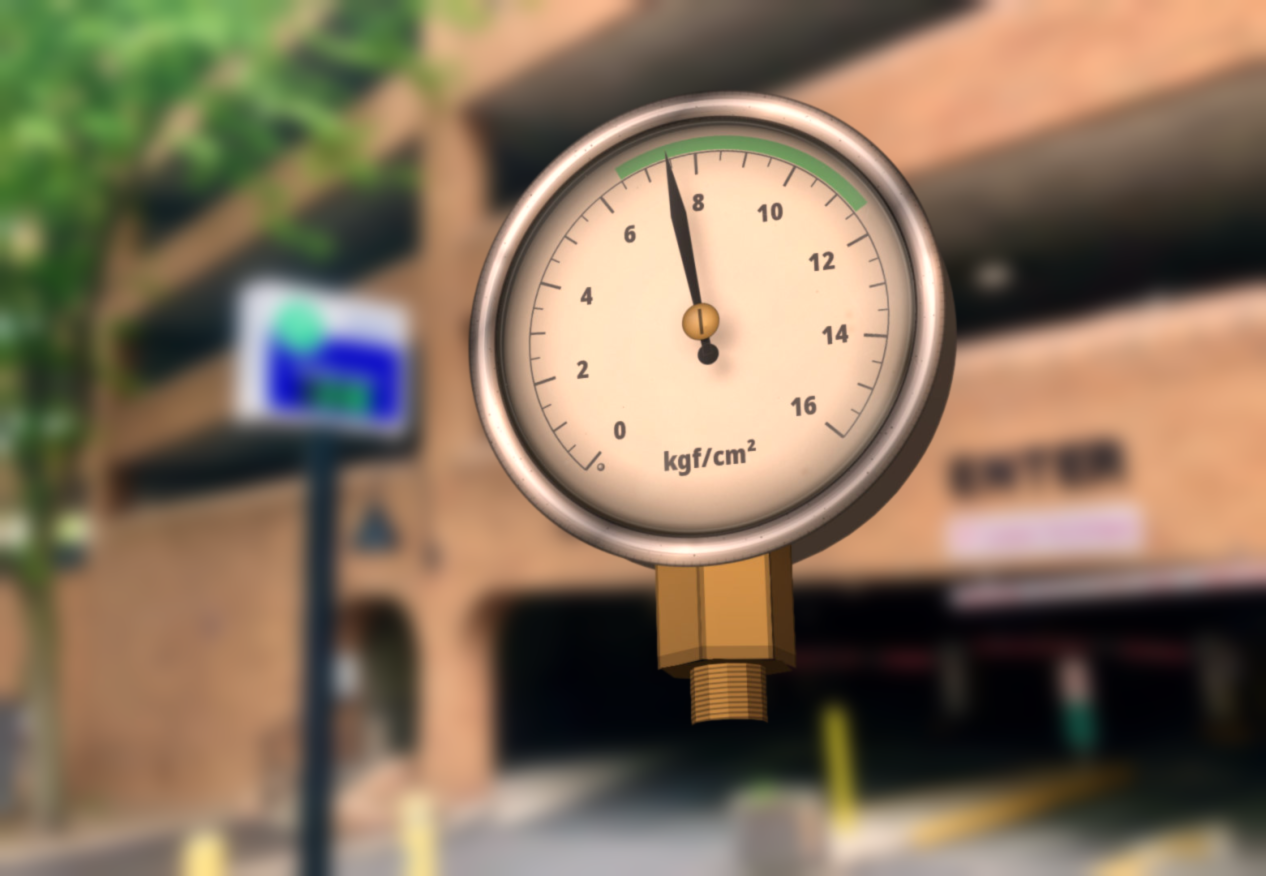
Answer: 7.5 kg/cm²
